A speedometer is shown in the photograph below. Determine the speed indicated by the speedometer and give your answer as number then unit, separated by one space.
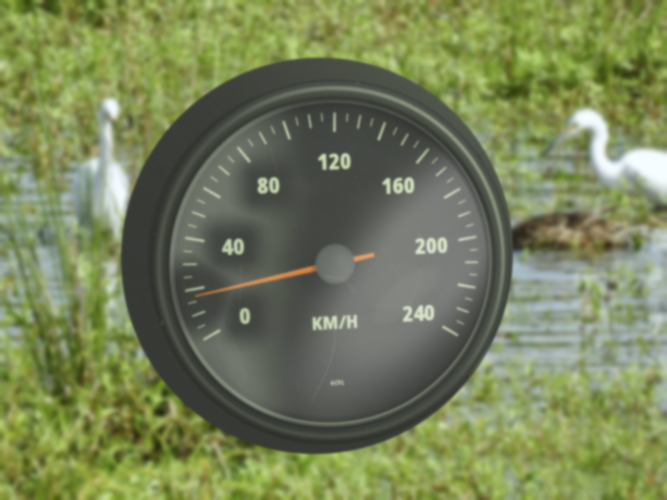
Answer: 17.5 km/h
